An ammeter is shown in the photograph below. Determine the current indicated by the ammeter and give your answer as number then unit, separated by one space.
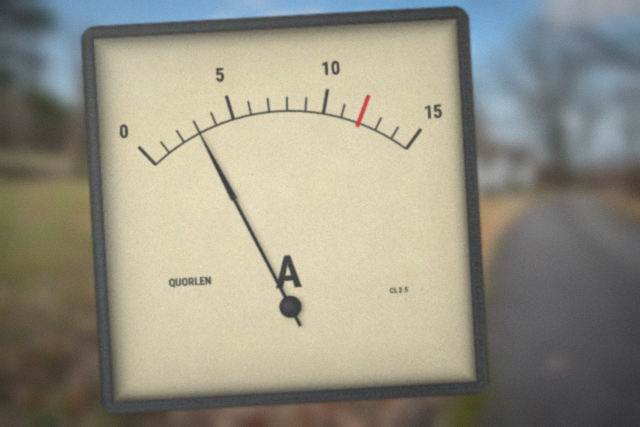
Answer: 3 A
